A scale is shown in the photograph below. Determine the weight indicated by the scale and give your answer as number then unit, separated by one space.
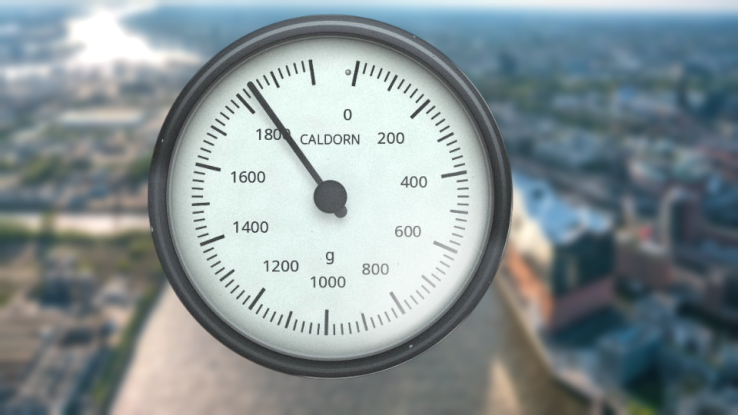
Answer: 1840 g
